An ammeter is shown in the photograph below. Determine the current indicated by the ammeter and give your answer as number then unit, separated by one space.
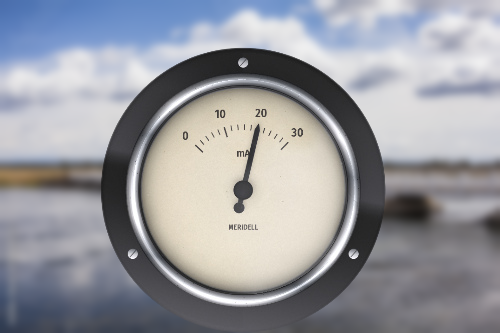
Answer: 20 mA
